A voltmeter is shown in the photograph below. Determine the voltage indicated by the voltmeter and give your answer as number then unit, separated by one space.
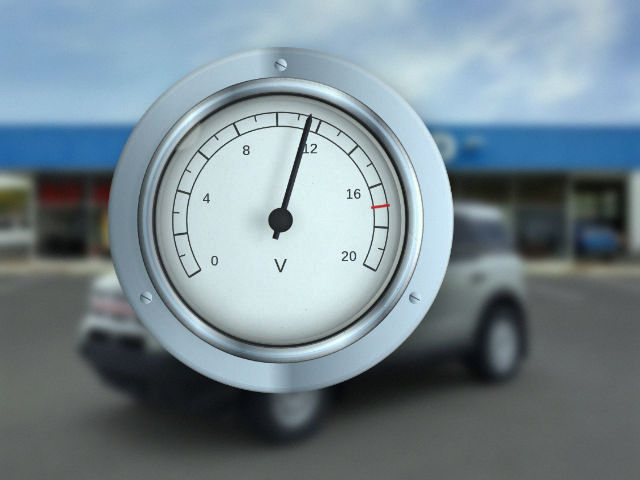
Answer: 11.5 V
